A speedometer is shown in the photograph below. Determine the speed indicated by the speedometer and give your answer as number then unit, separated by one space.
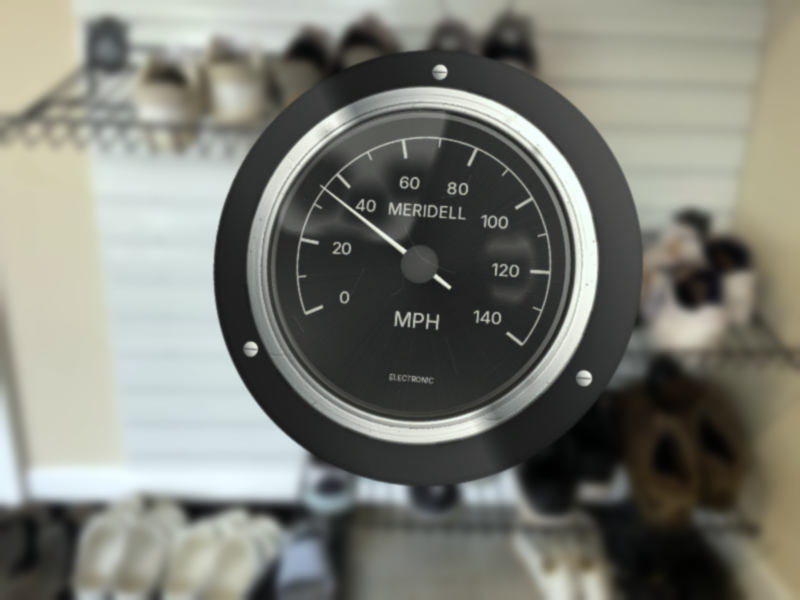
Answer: 35 mph
